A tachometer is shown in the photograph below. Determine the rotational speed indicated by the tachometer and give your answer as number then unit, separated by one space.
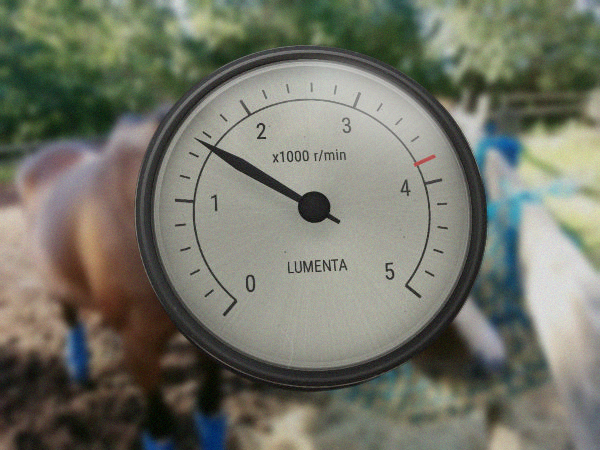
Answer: 1500 rpm
